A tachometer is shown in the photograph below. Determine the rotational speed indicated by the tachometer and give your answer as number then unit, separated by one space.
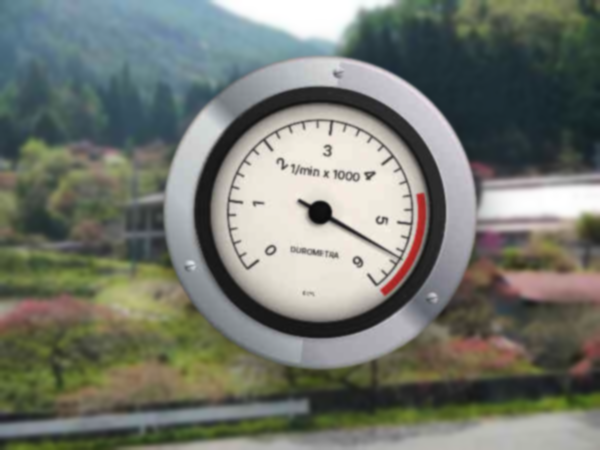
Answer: 5500 rpm
